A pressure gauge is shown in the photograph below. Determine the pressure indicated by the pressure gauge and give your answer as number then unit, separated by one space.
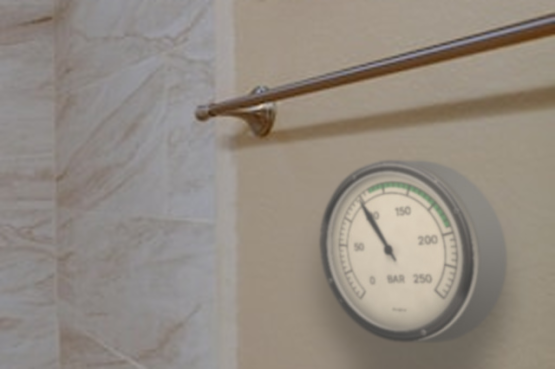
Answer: 100 bar
